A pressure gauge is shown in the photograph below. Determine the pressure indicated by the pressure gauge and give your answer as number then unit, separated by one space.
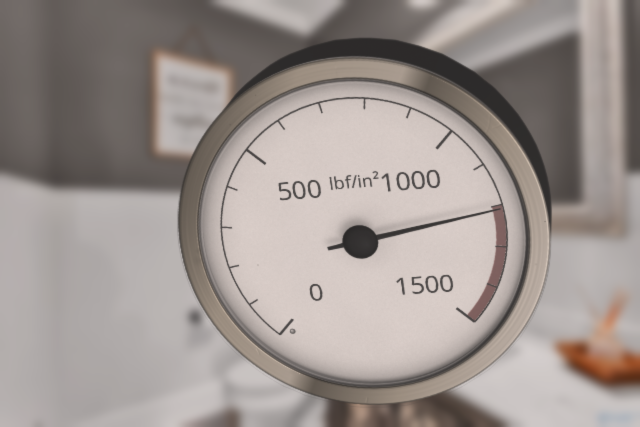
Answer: 1200 psi
